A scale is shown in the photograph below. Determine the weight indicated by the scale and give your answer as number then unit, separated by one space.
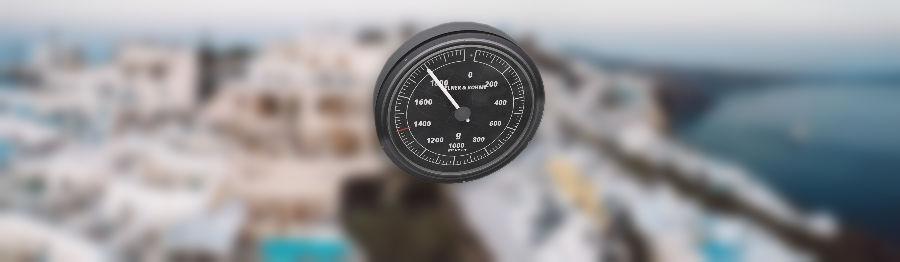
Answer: 1800 g
